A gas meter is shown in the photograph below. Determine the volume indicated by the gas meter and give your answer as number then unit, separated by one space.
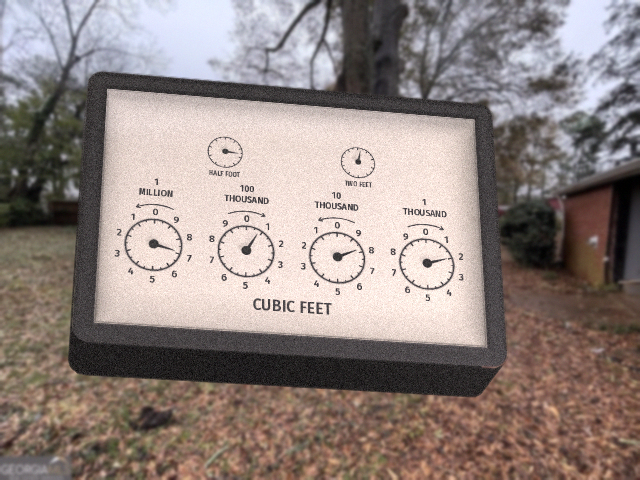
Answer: 708200 ft³
